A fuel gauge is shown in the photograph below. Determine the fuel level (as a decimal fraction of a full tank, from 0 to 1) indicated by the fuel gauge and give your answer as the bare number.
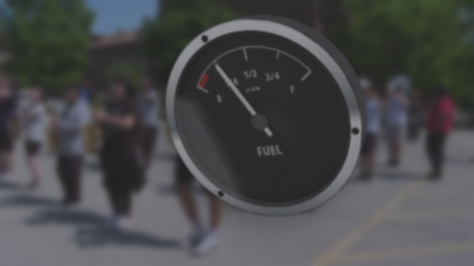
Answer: 0.25
